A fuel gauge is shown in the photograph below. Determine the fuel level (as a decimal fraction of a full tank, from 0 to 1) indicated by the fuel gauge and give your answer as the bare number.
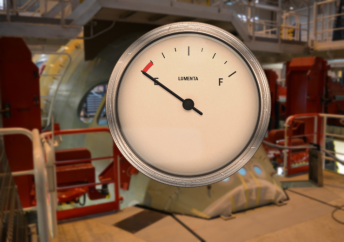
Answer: 0
